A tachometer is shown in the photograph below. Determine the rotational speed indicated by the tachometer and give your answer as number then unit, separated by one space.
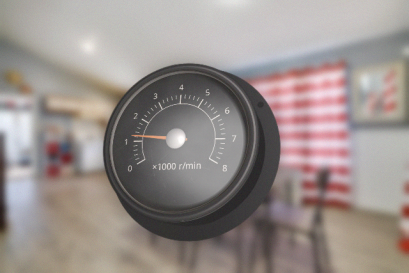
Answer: 1200 rpm
